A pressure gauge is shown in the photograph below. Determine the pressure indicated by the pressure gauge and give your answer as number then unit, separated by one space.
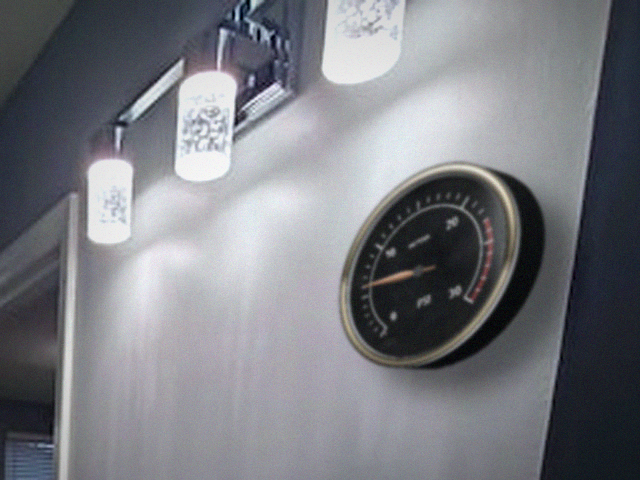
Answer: 6 psi
